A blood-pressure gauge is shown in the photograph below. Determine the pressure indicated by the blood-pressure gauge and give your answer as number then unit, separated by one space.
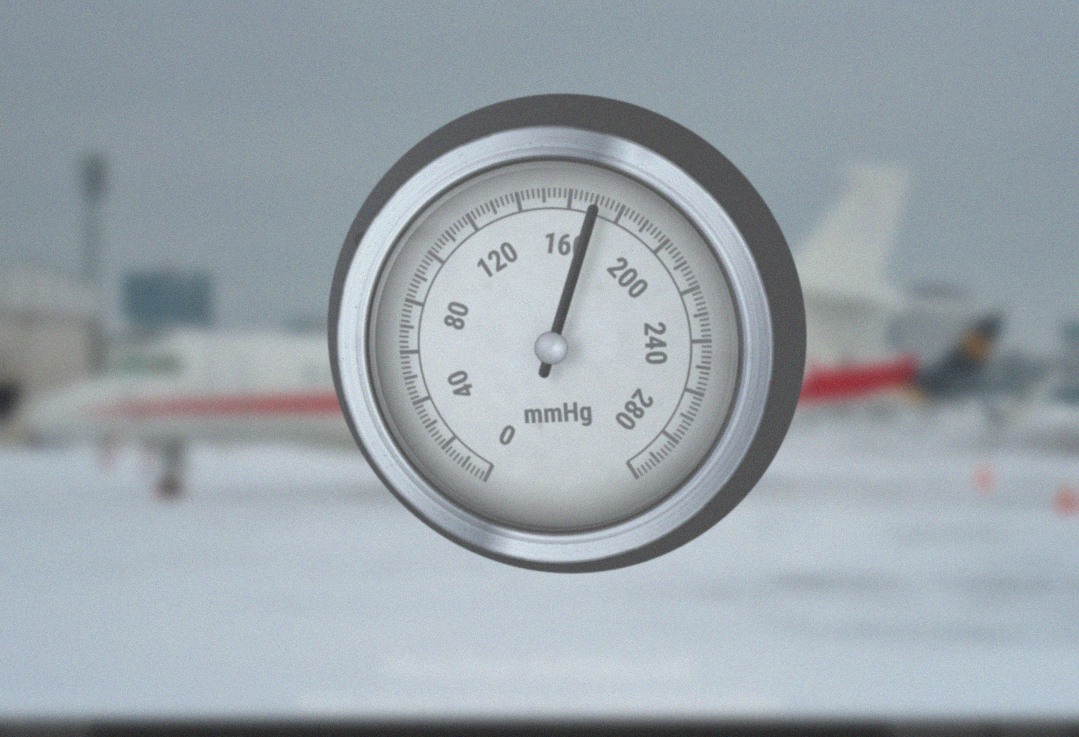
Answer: 170 mmHg
